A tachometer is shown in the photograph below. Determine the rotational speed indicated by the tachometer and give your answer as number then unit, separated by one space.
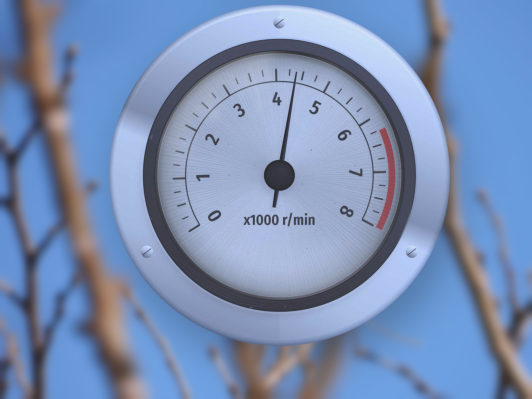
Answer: 4375 rpm
